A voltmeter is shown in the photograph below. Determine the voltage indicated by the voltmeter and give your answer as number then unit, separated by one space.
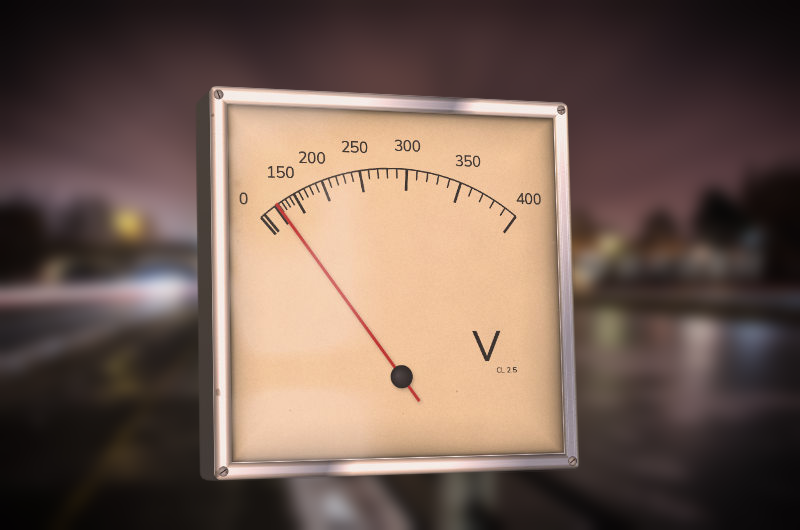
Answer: 100 V
